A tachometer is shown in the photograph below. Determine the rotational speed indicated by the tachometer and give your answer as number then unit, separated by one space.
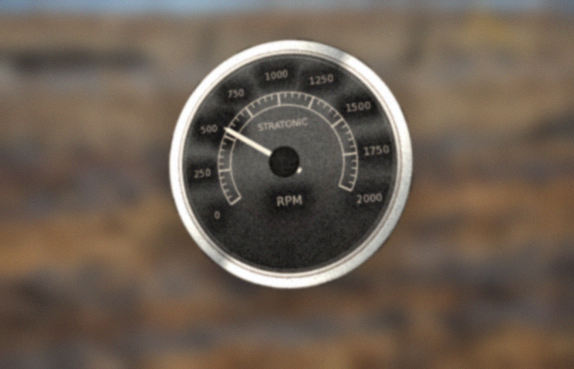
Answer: 550 rpm
